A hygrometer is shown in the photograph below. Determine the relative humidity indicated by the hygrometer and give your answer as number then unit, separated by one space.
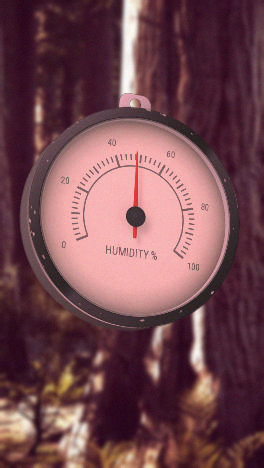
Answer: 48 %
